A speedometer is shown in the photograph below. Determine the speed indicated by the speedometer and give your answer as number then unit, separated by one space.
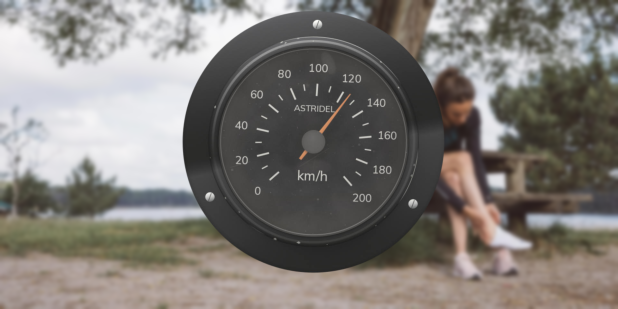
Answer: 125 km/h
